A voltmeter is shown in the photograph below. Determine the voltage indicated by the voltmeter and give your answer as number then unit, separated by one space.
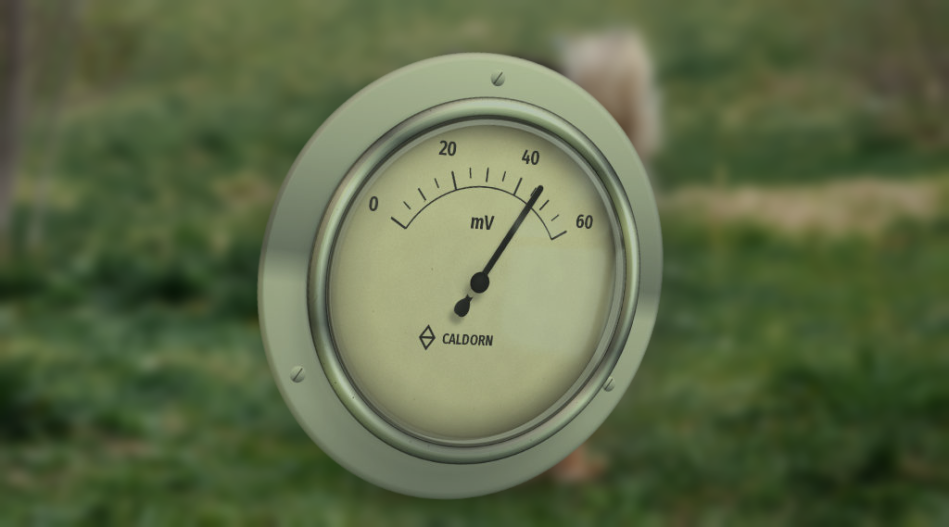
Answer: 45 mV
